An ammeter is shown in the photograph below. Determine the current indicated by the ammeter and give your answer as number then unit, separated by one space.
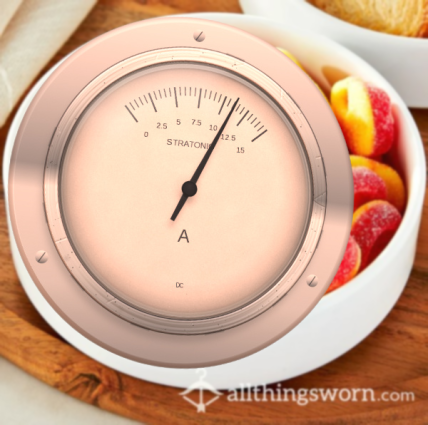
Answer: 11 A
